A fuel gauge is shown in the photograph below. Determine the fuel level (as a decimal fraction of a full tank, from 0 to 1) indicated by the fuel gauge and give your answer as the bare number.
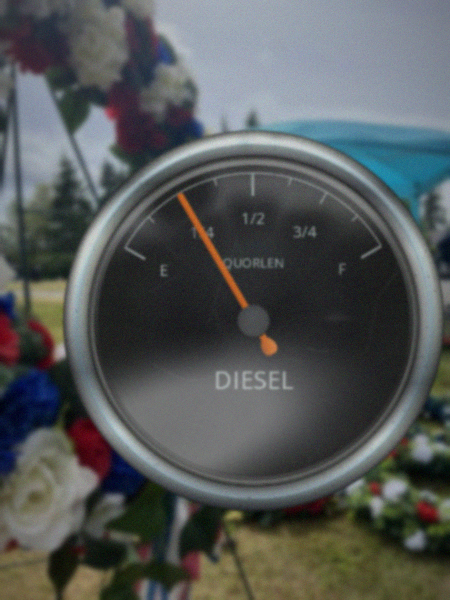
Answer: 0.25
